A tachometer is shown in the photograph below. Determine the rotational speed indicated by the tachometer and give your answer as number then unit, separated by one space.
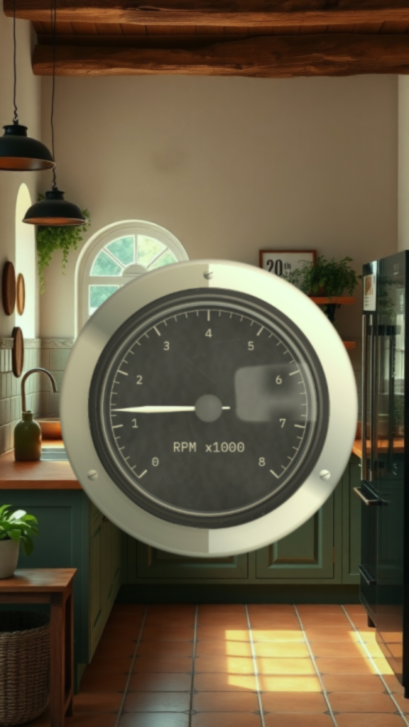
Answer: 1300 rpm
